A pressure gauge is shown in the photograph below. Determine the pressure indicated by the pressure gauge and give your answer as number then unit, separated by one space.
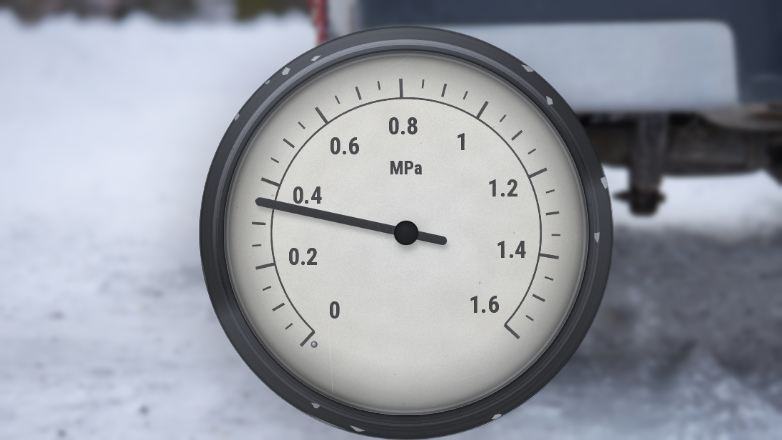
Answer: 0.35 MPa
